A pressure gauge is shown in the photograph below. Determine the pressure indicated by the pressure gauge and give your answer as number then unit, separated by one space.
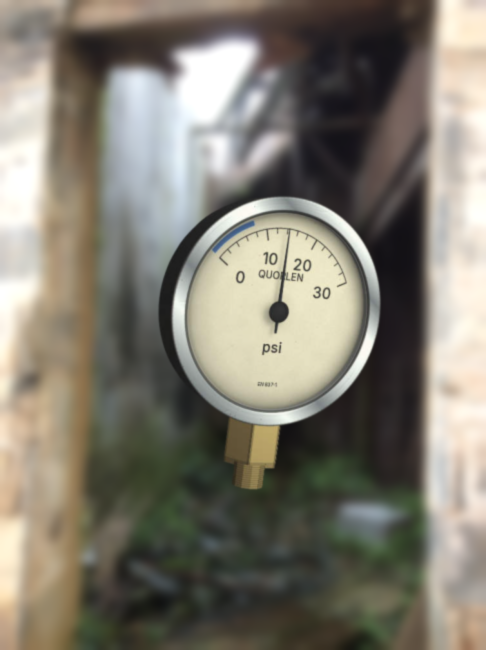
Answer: 14 psi
